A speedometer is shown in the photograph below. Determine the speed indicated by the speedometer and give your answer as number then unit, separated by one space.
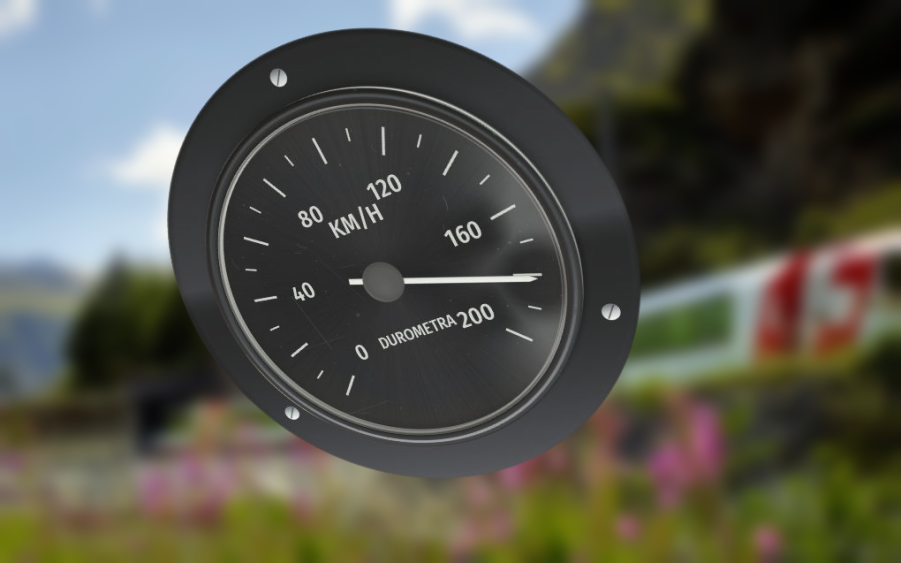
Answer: 180 km/h
